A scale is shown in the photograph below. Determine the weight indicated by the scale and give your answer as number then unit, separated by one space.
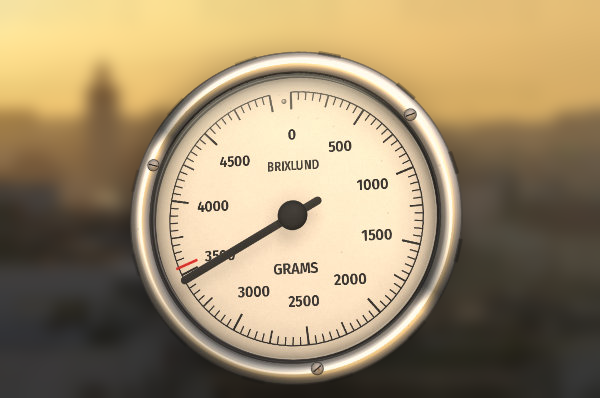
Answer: 3450 g
